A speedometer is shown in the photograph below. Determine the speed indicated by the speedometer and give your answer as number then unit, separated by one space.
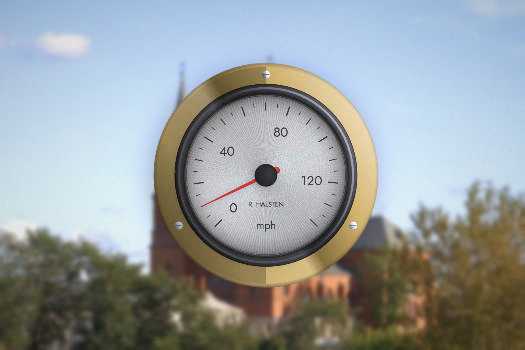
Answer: 10 mph
